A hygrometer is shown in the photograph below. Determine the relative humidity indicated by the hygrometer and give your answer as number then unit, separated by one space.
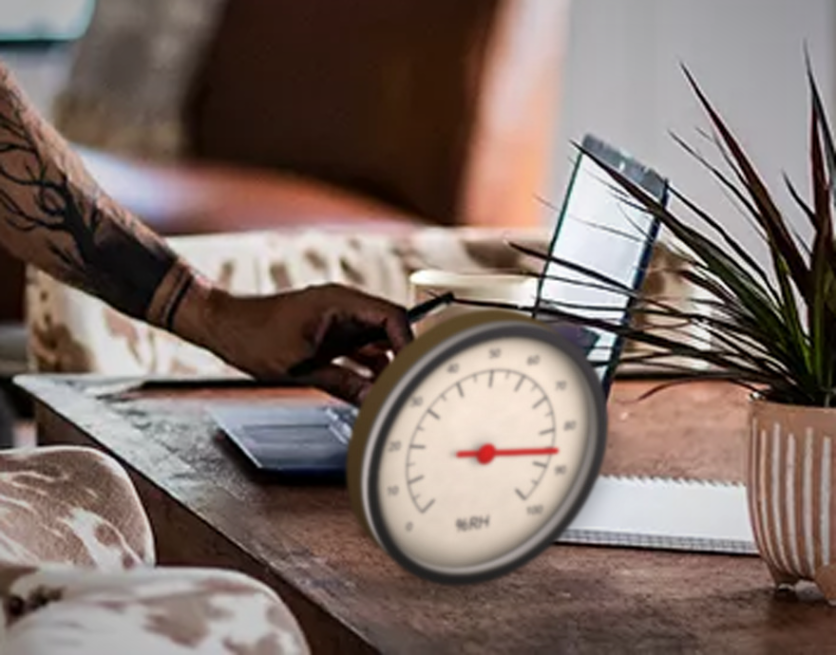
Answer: 85 %
